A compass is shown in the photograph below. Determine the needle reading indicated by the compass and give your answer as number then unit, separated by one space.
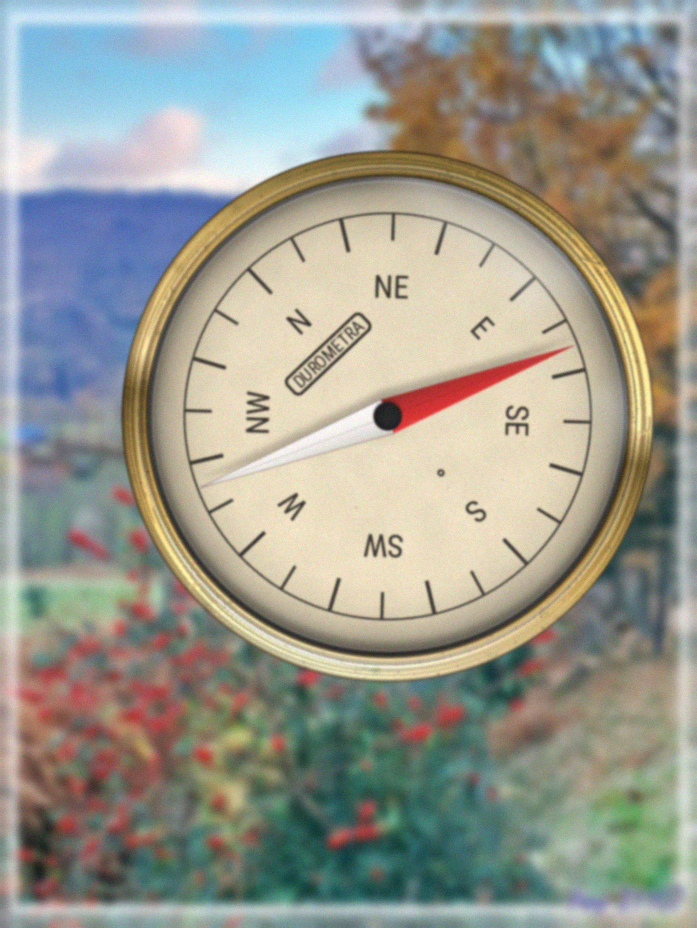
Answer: 112.5 °
